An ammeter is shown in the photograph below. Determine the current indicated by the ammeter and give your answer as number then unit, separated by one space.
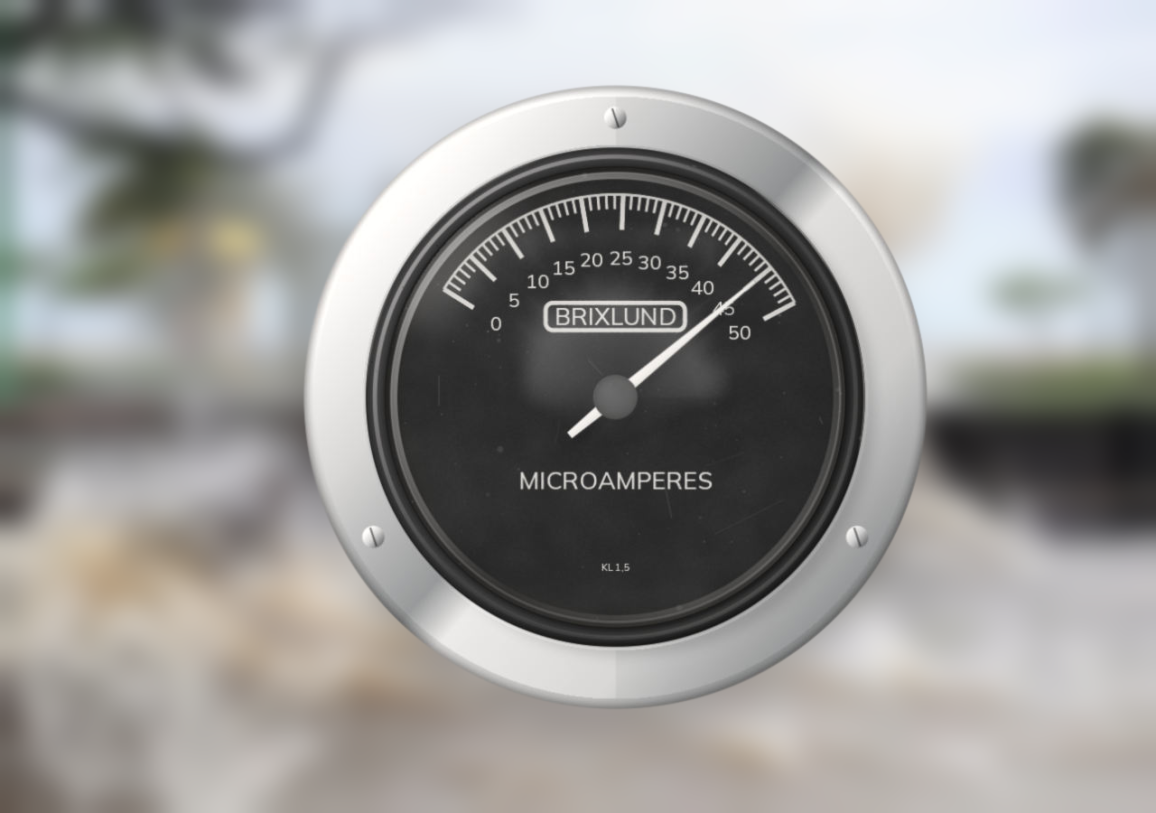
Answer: 45 µA
